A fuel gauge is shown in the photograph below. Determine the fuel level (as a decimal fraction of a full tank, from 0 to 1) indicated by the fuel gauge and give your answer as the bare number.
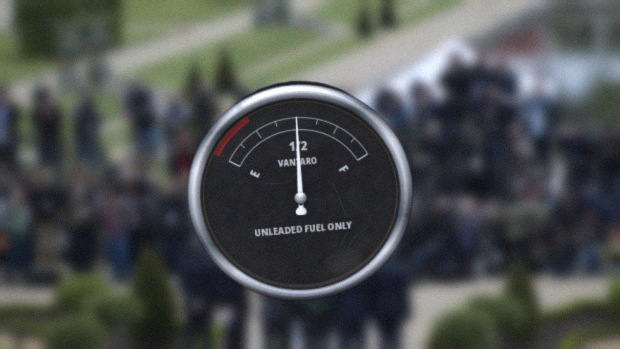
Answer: 0.5
